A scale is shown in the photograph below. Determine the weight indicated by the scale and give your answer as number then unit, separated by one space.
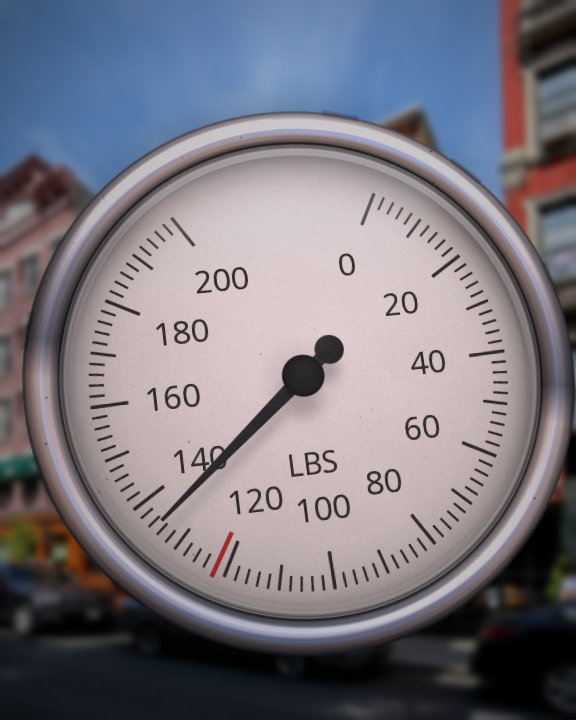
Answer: 135 lb
